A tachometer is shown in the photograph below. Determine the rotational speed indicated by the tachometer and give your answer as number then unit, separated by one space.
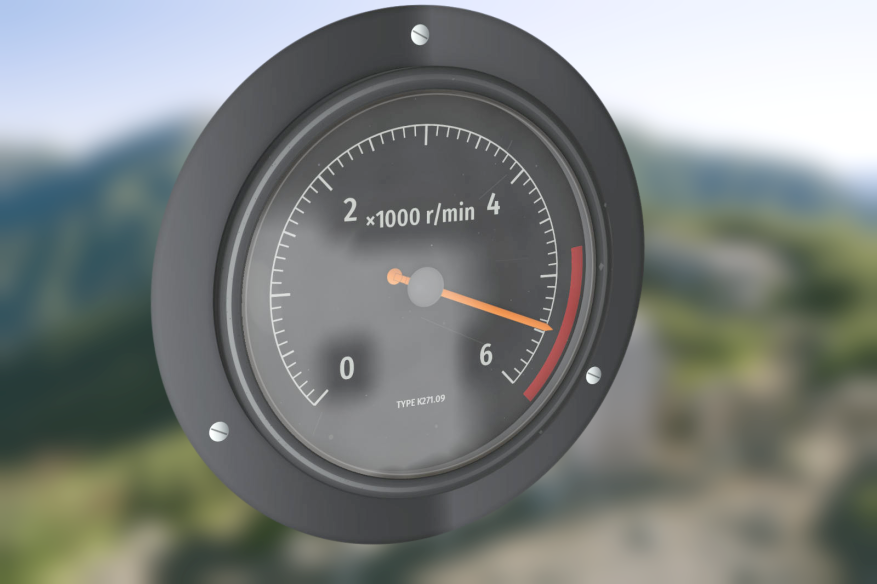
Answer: 5450 rpm
